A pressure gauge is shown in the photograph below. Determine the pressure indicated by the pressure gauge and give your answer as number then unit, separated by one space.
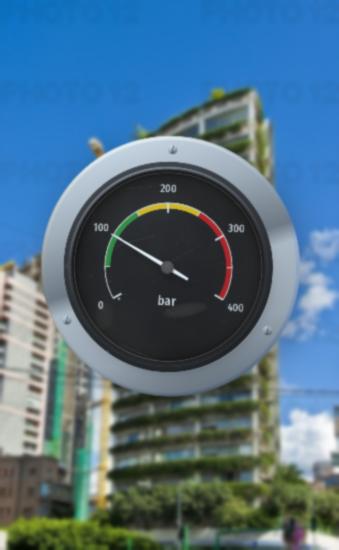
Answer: 100 bar
